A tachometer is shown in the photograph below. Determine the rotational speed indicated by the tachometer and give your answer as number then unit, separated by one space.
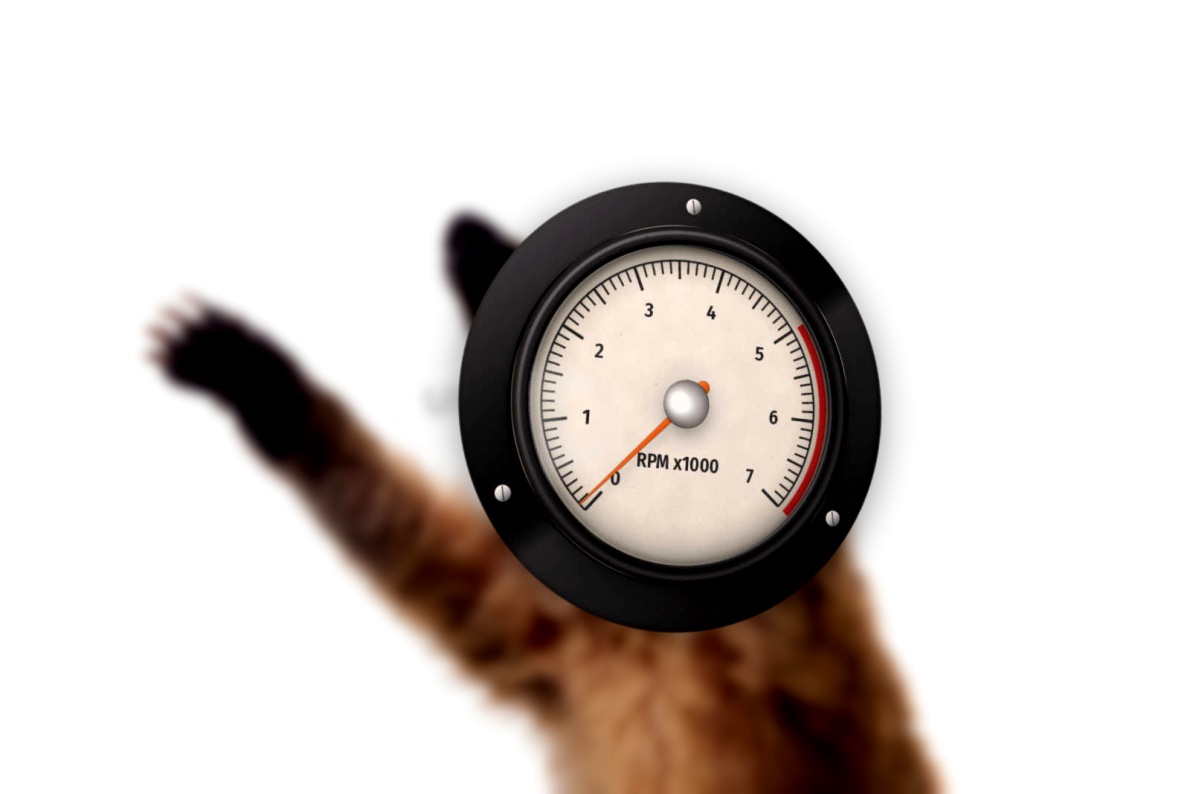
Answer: 100 rpm
